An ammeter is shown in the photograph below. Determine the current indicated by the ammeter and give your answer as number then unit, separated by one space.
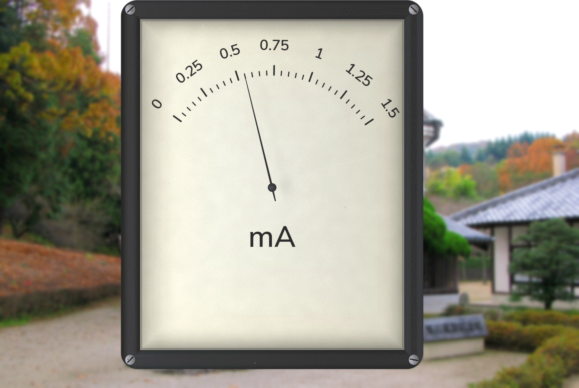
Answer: 0.55 mA
